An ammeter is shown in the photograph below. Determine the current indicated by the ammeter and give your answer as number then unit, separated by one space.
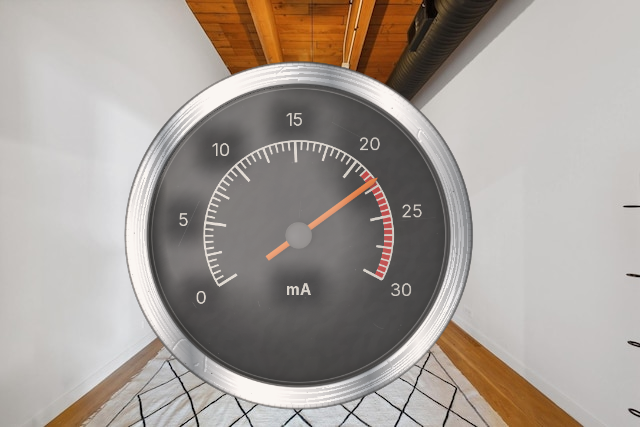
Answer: 22 mA
